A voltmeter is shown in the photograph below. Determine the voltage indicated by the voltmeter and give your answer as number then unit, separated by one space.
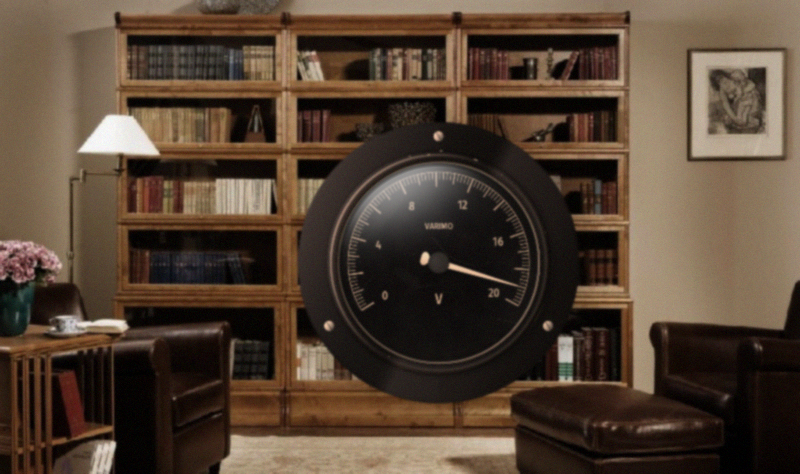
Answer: 19 V
